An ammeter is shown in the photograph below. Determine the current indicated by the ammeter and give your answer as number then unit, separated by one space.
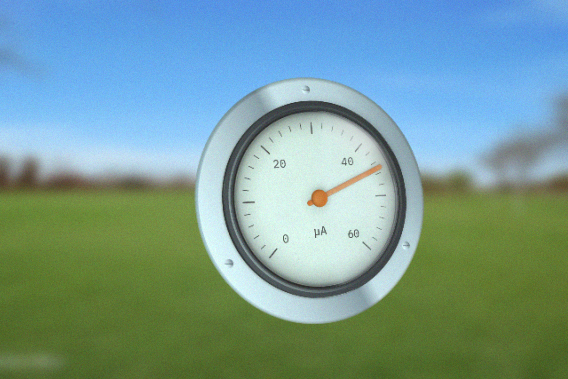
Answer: 45 µA
